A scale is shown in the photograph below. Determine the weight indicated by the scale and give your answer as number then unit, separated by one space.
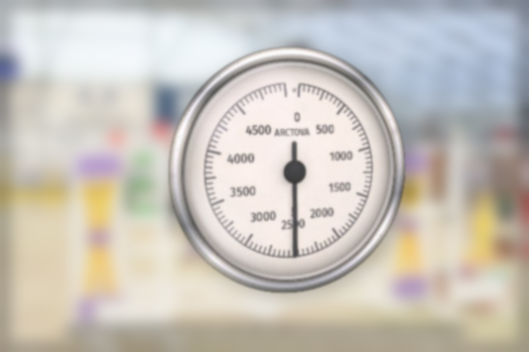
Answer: 2500 g
